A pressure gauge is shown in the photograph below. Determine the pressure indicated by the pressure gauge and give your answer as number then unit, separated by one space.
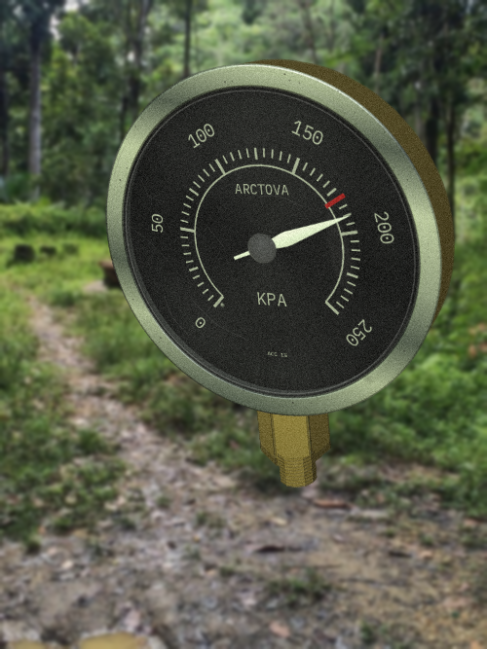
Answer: 190 kPa
